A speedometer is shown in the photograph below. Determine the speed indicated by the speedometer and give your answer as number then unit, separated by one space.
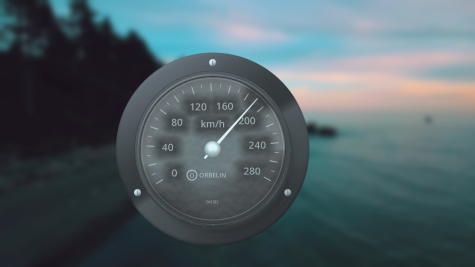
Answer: 190 km/h
